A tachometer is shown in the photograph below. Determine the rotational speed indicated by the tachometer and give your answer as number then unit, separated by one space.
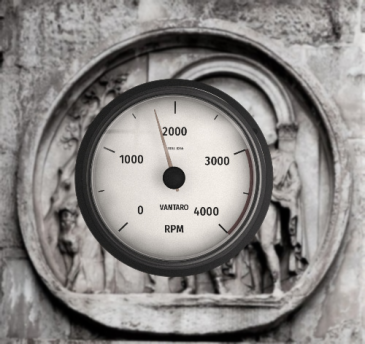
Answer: 1750 rpm
